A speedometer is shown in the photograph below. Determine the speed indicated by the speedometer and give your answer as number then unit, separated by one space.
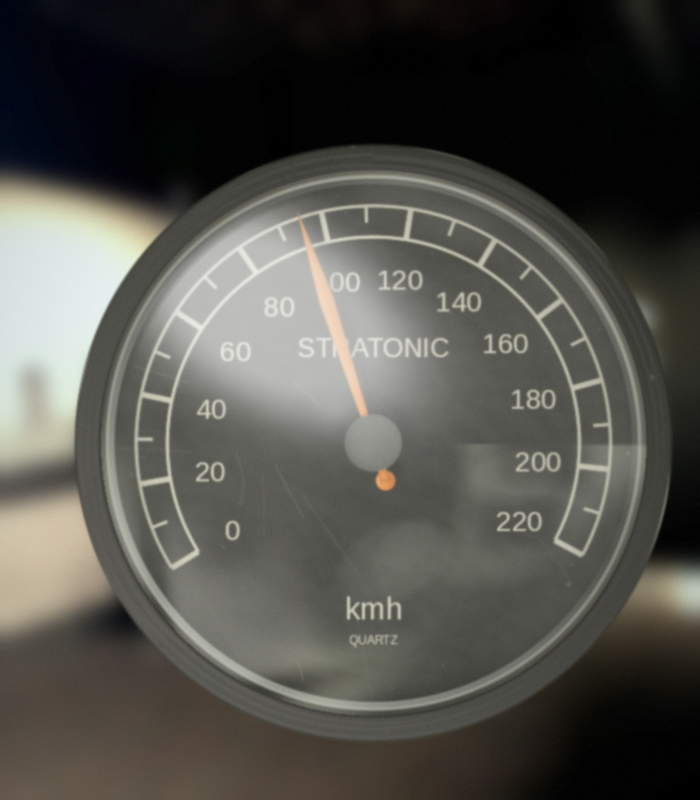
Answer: 95 km/h
